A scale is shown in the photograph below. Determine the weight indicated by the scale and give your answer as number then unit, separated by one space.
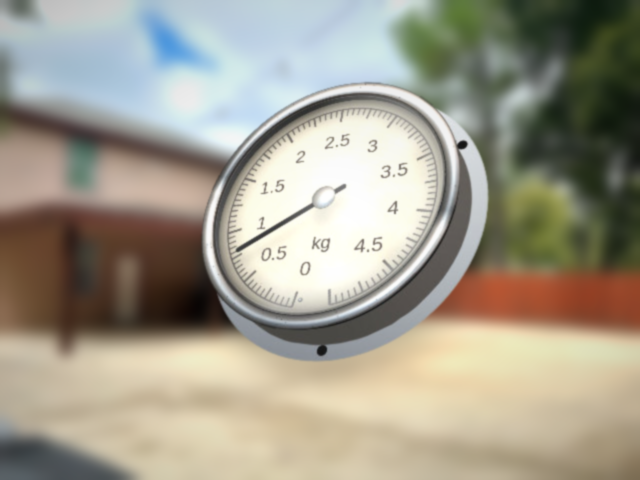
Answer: 0.75 kg
